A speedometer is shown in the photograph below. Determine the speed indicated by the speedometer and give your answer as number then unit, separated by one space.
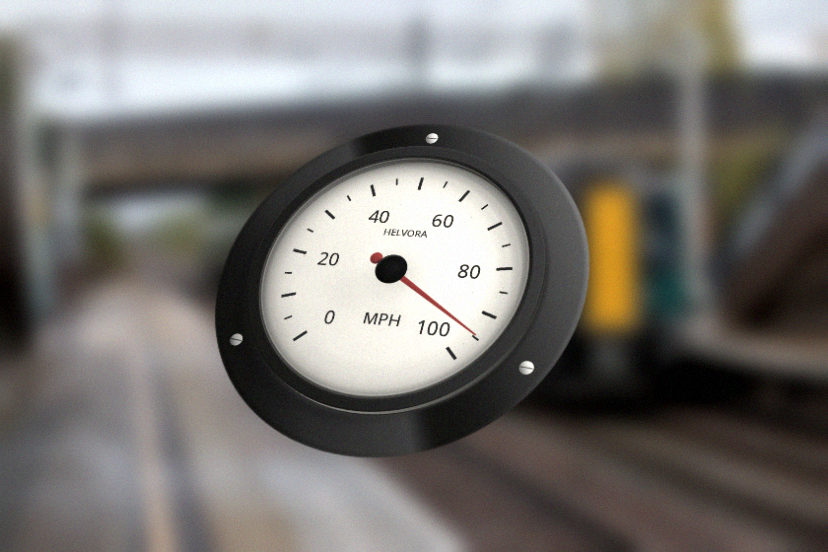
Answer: 95 mph
